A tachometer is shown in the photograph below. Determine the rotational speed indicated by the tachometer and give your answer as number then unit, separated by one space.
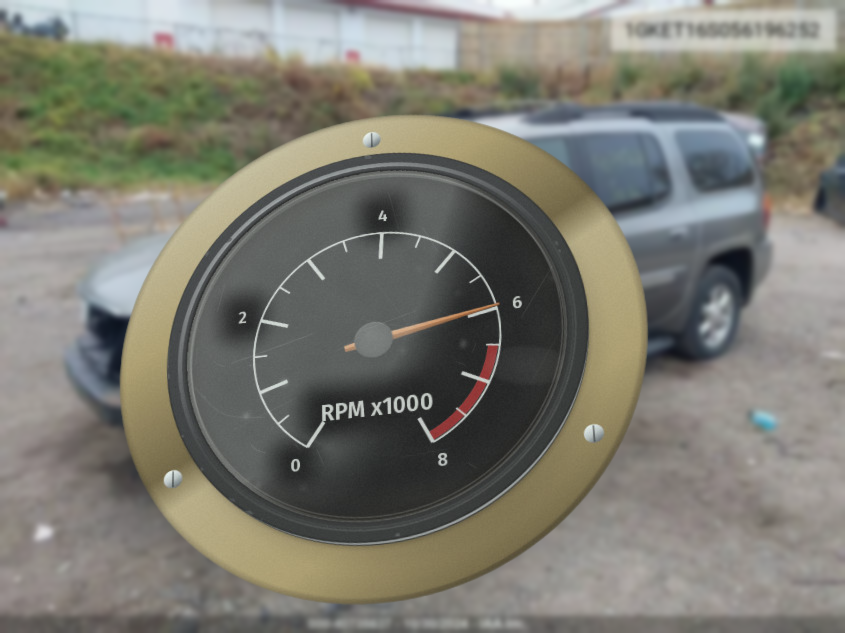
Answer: 6000 rpm
